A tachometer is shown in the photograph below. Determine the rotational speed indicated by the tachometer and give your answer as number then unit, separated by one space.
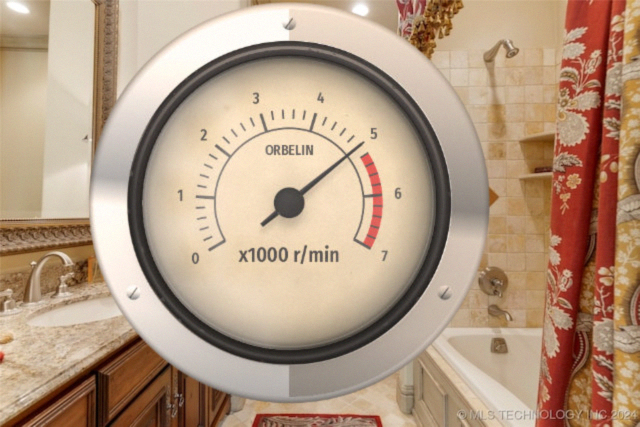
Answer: 5000 rpm
